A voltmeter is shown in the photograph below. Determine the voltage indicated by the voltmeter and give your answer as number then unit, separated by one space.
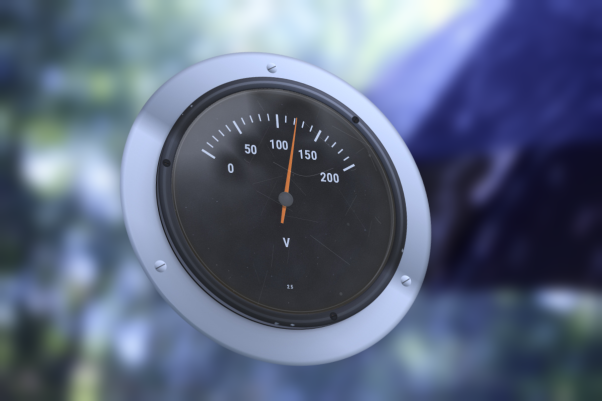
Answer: 120 V
